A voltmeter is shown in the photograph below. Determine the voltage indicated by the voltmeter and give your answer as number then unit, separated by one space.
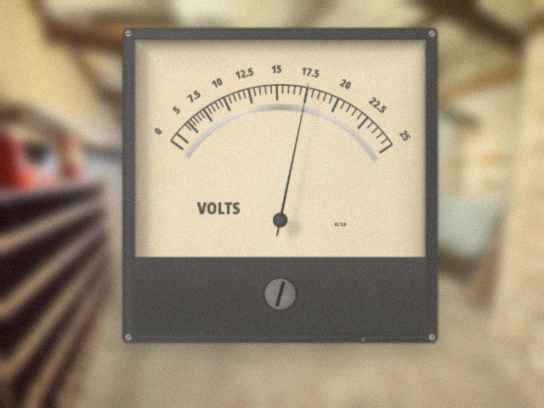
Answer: 17.5 V
